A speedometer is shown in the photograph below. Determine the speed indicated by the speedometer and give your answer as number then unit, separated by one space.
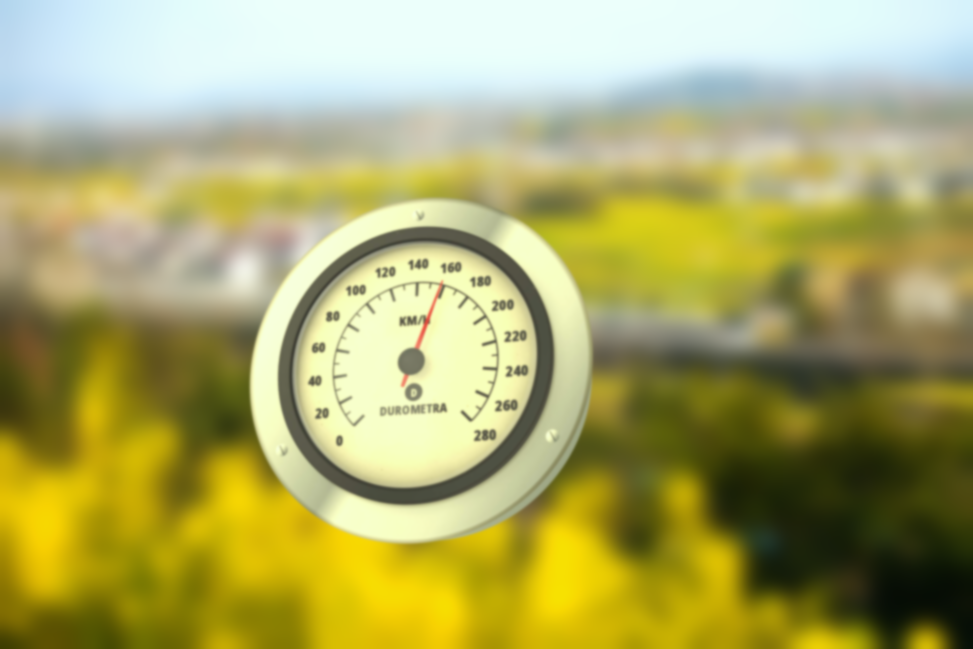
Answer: 160 km/h
